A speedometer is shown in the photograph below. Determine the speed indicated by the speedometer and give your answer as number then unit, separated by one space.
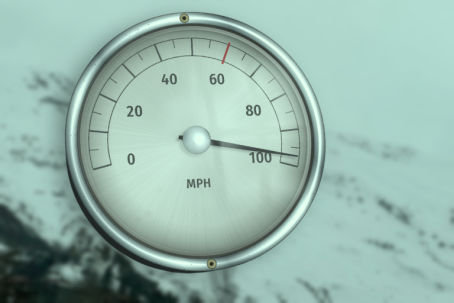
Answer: 97.5 mph
